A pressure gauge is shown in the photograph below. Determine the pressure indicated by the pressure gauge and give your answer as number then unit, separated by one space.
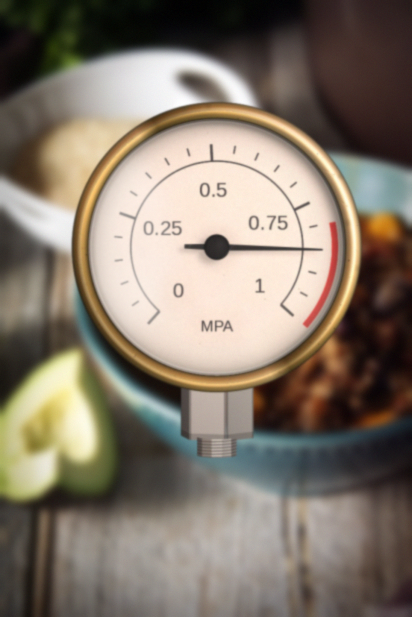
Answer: 0.85 MPa
